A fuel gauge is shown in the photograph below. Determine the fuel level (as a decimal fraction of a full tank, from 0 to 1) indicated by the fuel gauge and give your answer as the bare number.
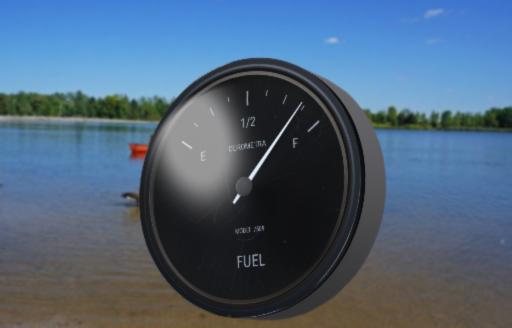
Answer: 0.875
